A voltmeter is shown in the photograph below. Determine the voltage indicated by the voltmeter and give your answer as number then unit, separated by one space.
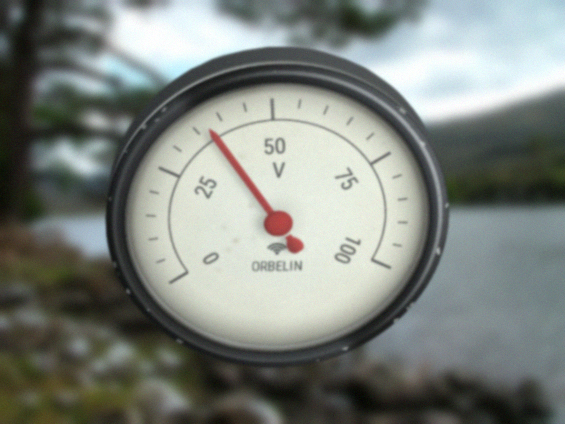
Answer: 37.5 V
